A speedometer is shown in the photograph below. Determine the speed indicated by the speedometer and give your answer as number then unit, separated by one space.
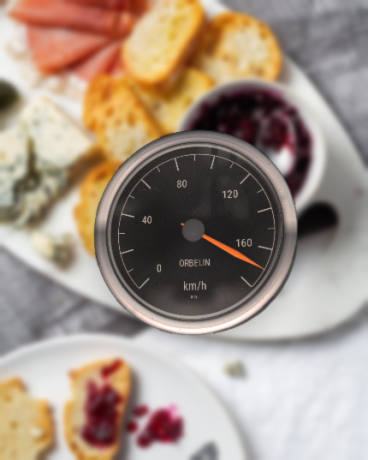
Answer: 170 km/h
